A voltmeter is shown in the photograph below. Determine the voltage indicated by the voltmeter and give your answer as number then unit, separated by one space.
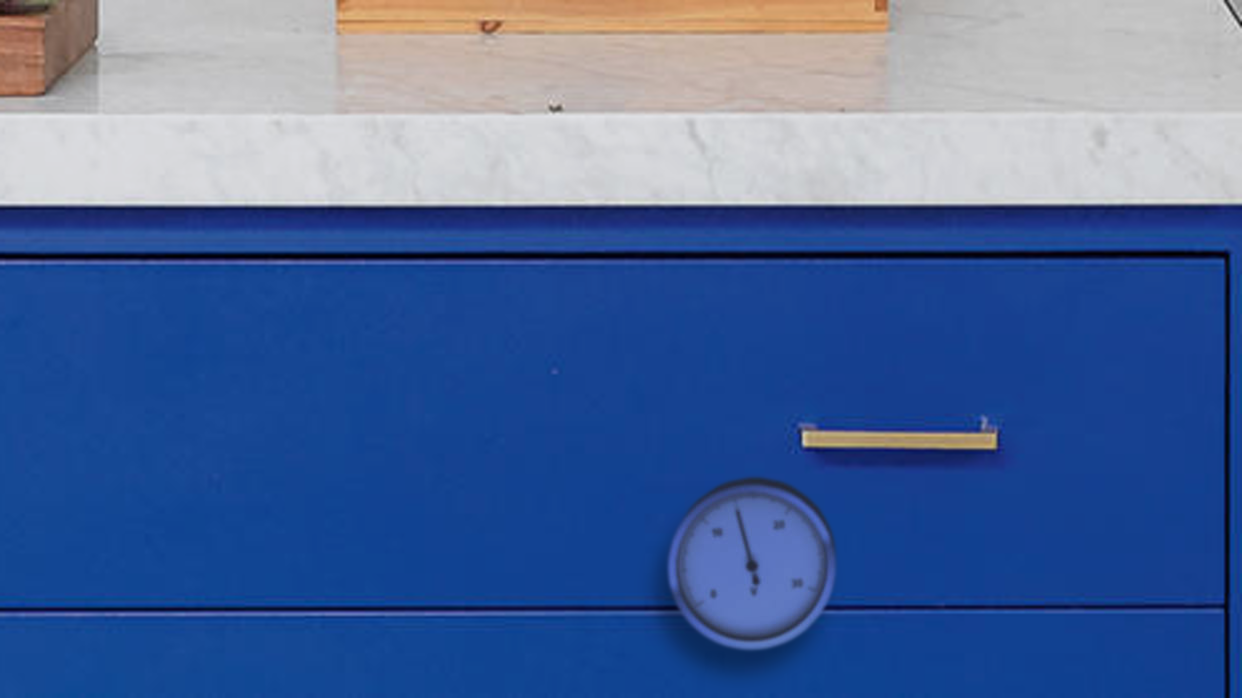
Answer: 14 V
